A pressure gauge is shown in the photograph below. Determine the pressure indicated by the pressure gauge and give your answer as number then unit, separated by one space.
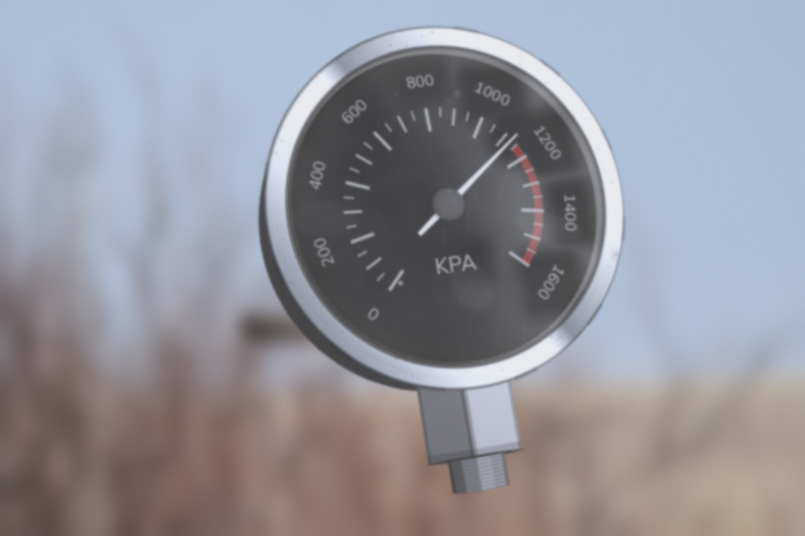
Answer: 1125 kPa
